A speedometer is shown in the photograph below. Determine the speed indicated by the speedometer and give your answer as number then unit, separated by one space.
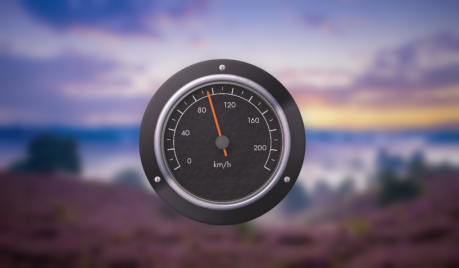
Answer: 95 km/h
